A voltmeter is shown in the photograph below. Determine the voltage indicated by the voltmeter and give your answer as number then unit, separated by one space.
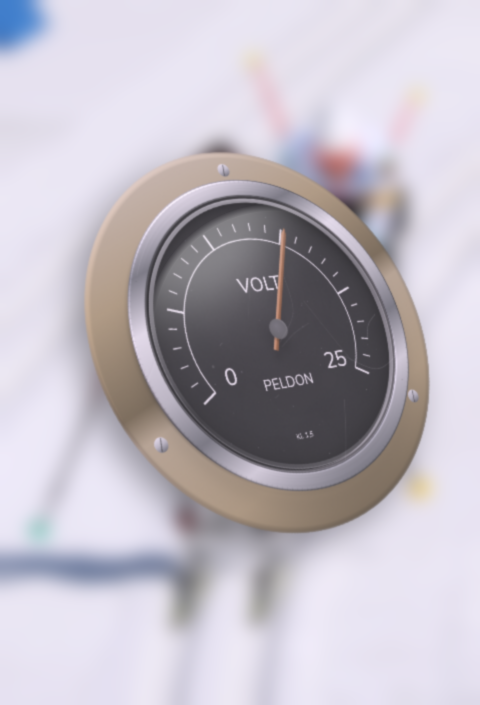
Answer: 15 V
